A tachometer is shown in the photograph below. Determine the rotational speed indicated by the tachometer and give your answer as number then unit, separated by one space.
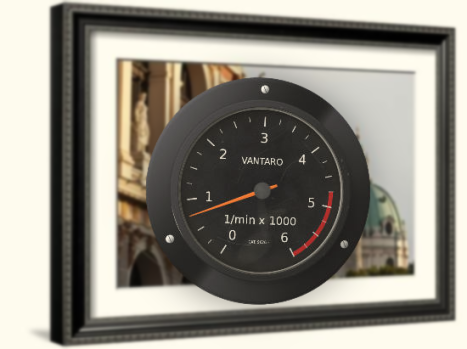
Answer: 750 rpm
